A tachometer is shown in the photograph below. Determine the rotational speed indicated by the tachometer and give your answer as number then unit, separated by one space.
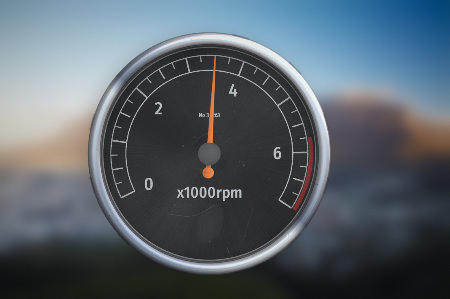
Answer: 3500 rpm
